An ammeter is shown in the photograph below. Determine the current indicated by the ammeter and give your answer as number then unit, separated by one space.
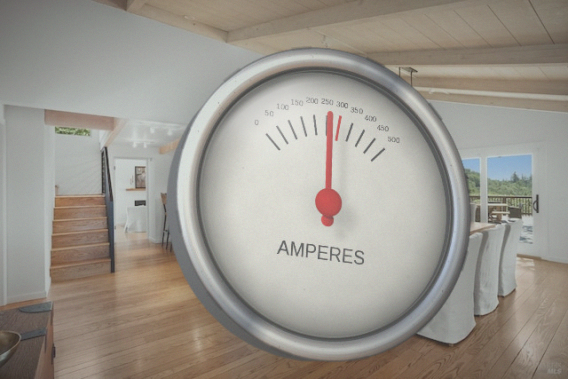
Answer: 250 A
